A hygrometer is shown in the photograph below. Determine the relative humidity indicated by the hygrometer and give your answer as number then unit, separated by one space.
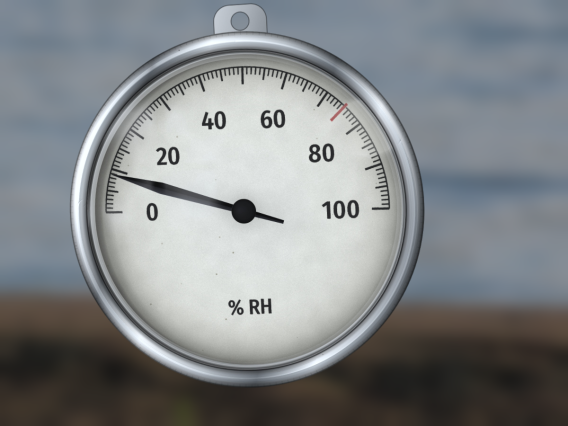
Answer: 9 %
